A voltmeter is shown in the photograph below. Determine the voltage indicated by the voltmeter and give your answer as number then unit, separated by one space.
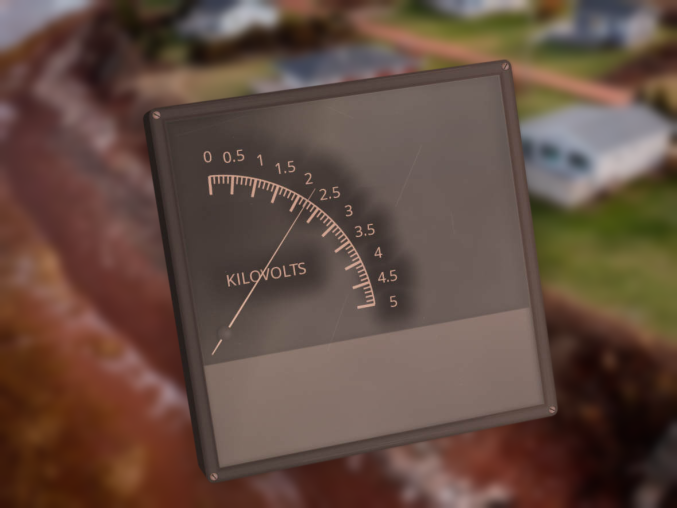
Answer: 2.2 kV
